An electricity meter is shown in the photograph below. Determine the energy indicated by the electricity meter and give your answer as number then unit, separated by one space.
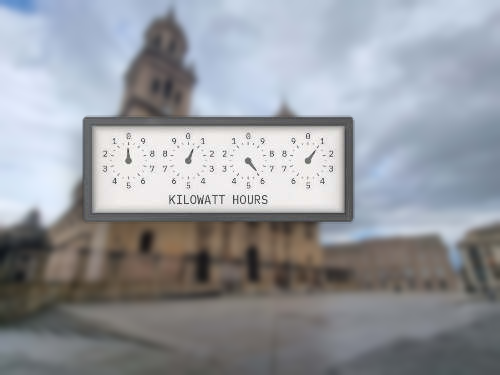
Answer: 61 kWh
